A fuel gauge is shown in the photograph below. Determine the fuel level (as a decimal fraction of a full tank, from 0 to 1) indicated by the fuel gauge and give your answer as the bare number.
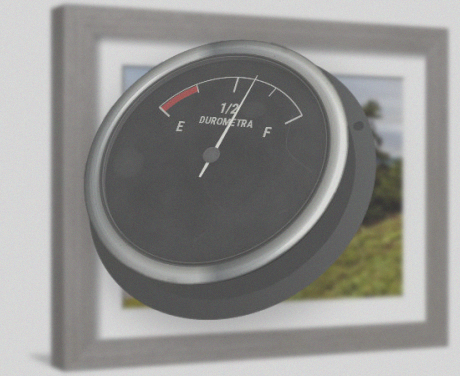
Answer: 0.625
